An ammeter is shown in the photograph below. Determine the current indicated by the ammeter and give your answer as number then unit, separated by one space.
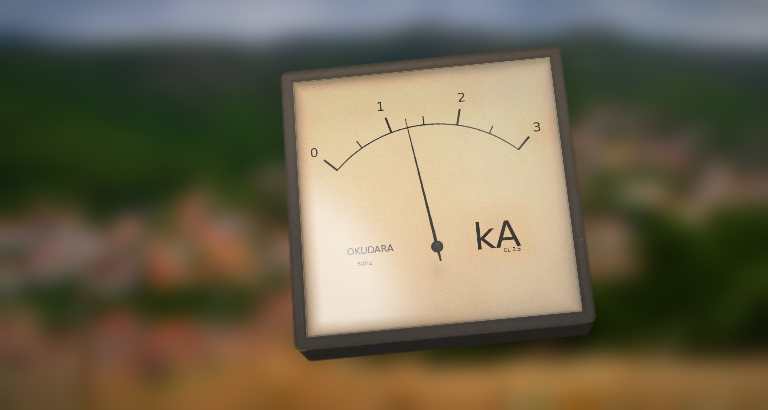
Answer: 1.25 kA
